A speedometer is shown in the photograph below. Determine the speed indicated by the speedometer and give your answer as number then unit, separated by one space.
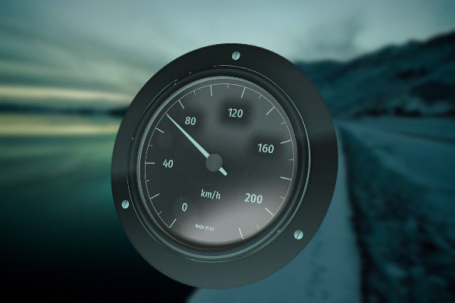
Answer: 70 km/h
